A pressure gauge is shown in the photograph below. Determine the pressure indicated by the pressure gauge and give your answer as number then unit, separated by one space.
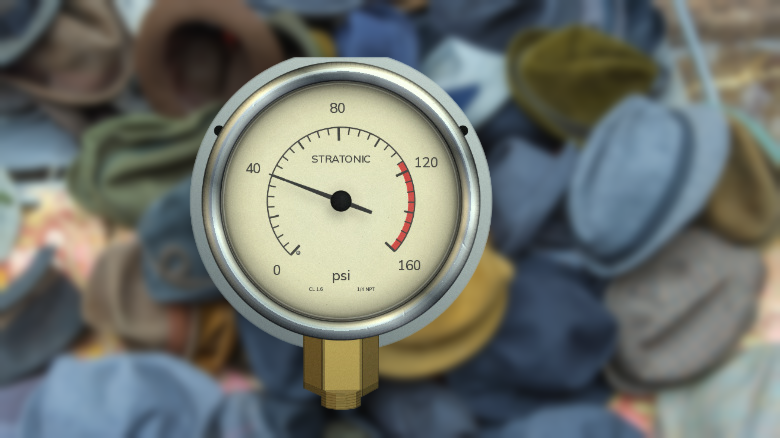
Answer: 40 psi
